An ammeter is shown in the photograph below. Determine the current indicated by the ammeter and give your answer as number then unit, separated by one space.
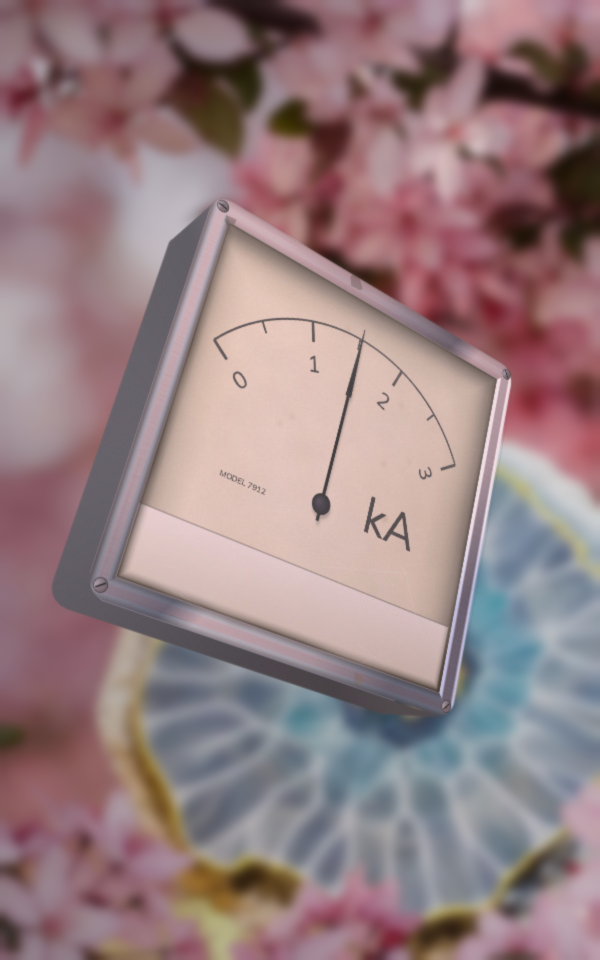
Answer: 1.5 kA
